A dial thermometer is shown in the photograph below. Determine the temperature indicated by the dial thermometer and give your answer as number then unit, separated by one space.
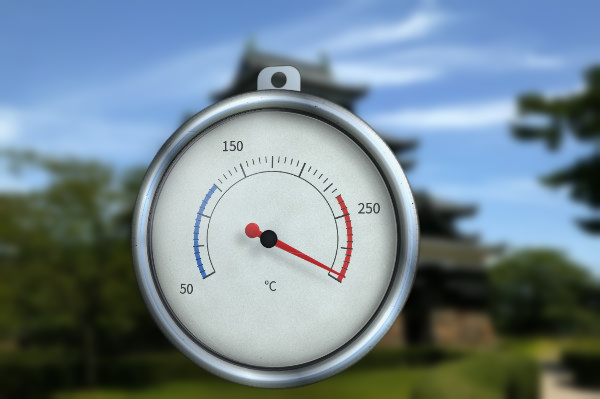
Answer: 295 °C
